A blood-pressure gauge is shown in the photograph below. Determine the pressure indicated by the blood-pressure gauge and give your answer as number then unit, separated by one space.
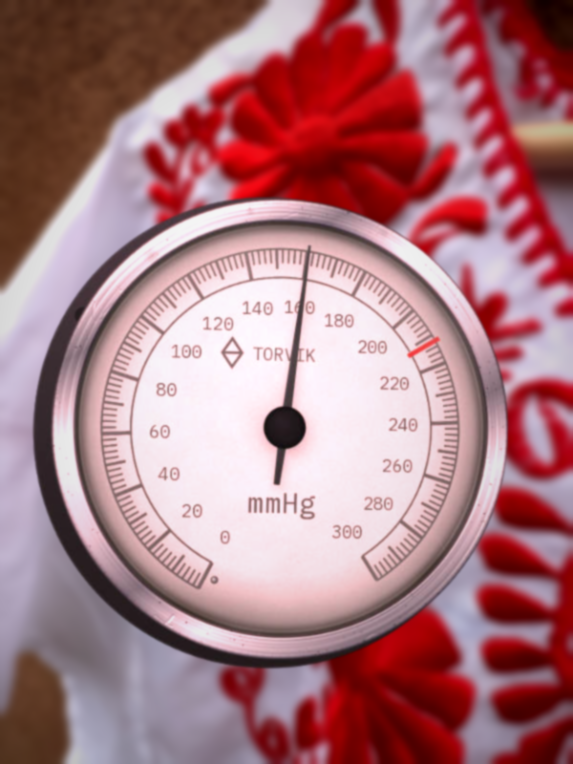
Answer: 160 mmHg
